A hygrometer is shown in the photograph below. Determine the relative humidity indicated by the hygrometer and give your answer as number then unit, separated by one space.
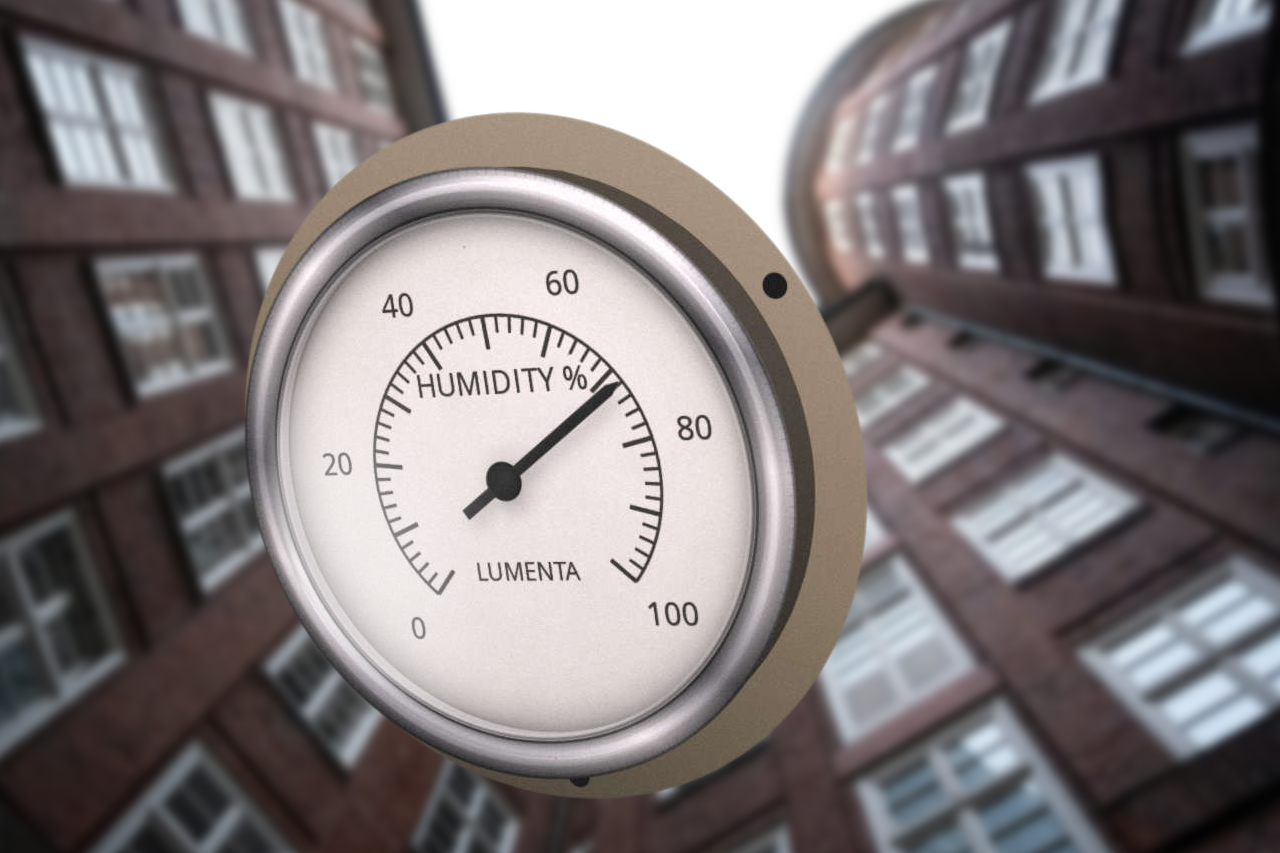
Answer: 72 %
